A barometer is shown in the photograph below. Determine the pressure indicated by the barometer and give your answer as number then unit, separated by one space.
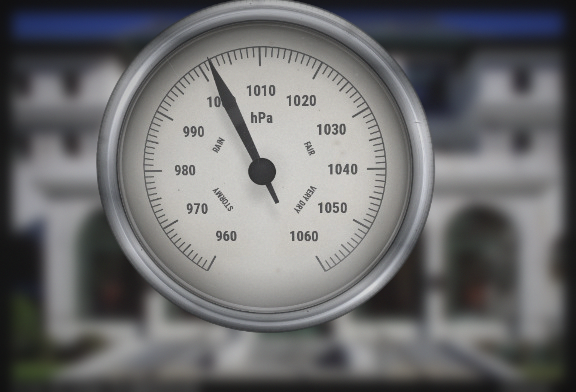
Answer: 1002 hPa
